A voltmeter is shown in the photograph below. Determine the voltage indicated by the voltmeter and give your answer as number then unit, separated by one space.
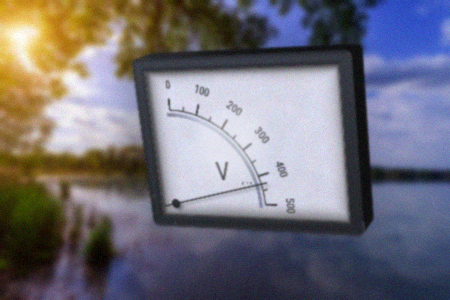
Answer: 425 V
